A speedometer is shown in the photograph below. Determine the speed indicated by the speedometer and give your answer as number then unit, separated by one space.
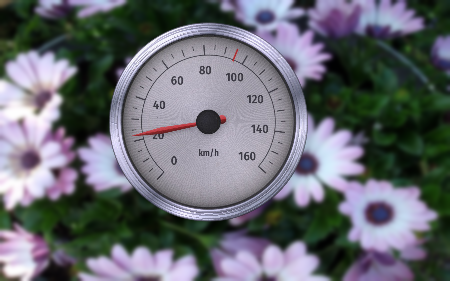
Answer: 22.5 km/h
